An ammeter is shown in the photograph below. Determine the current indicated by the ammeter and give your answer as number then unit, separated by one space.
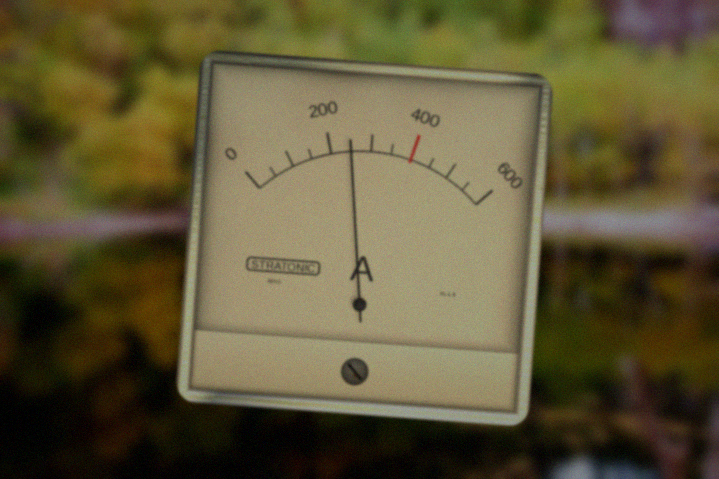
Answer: 250 A
